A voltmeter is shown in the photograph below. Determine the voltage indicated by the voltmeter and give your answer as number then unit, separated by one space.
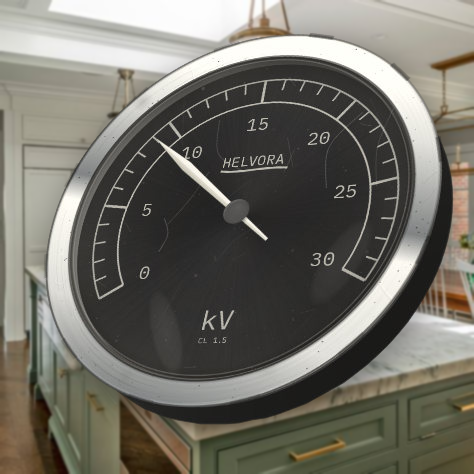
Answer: 9 kV
